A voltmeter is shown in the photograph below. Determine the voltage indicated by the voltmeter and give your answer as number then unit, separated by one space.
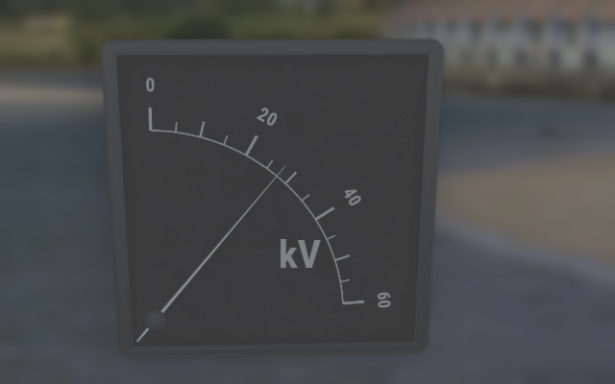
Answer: 27.5 kV
